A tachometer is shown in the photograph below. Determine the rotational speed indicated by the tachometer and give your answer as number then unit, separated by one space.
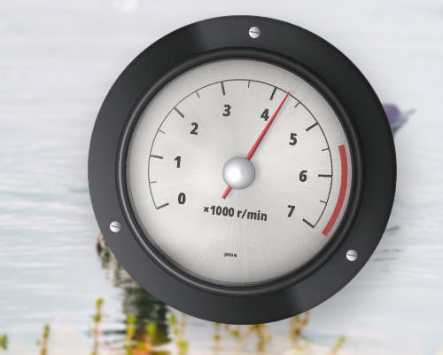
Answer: 4250 rpm
